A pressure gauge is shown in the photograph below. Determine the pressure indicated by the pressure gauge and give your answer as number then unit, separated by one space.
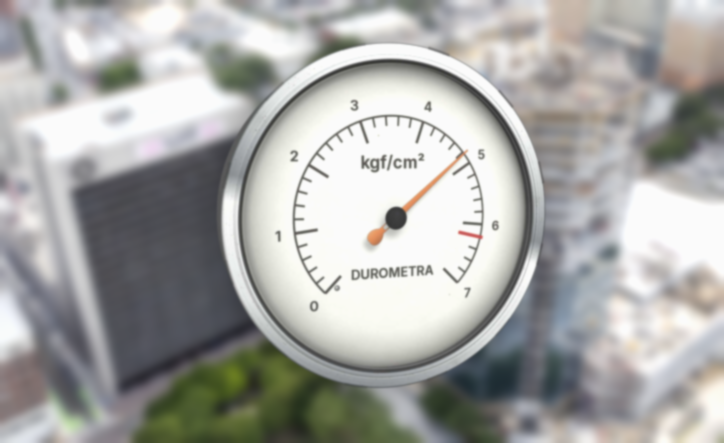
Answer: 4.8 kg/cm²
